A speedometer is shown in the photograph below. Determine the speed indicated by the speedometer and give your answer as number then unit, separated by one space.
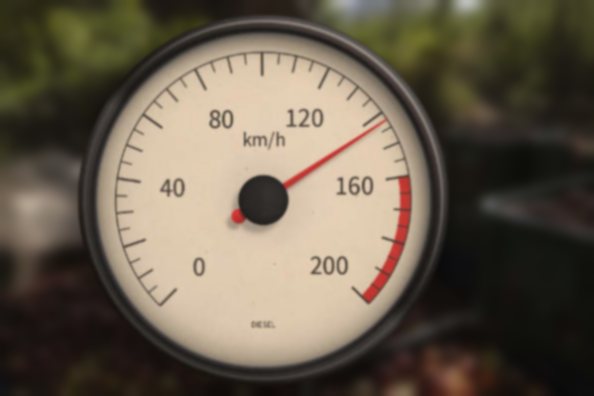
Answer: 142.5 km/h
